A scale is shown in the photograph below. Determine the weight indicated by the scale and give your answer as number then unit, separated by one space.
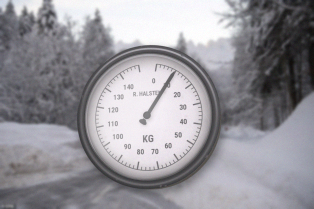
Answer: 10 kg
